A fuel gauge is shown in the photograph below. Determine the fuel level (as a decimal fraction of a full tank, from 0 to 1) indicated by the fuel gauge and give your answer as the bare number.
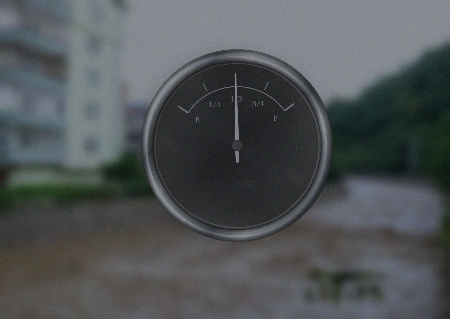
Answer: 0.5
